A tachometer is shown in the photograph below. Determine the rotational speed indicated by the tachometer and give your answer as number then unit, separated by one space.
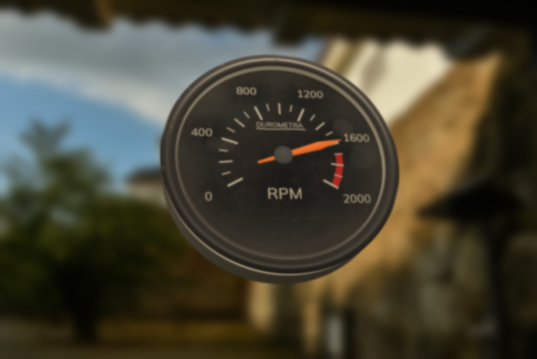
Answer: 1600 rpm
